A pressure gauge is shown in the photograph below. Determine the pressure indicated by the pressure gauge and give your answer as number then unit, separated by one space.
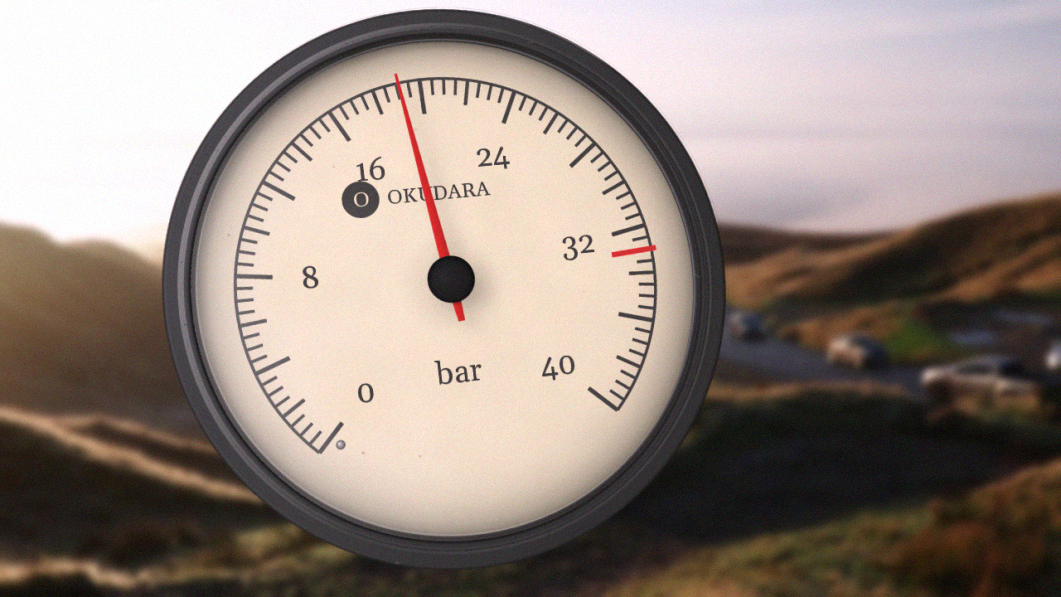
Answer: 19 bar
